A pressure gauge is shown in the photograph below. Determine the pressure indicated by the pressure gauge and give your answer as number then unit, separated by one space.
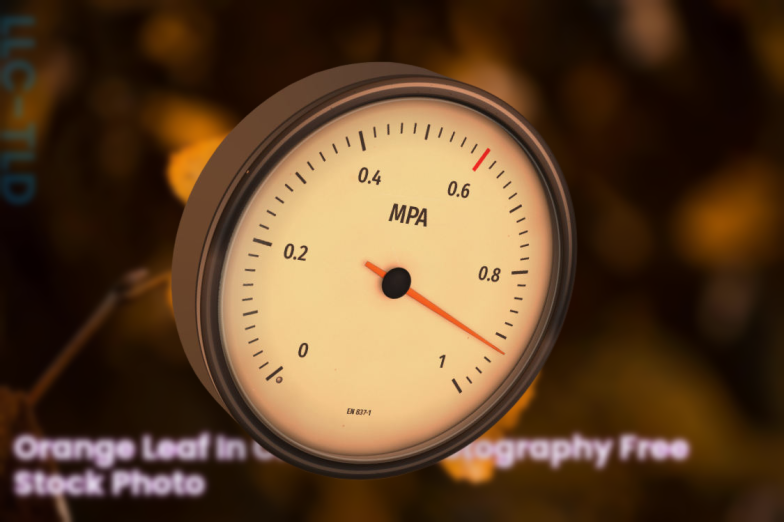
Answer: 0.92 MPa
